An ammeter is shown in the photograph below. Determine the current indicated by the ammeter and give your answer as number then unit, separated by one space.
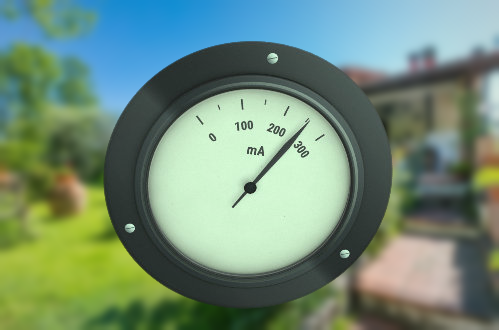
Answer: 250 mA
